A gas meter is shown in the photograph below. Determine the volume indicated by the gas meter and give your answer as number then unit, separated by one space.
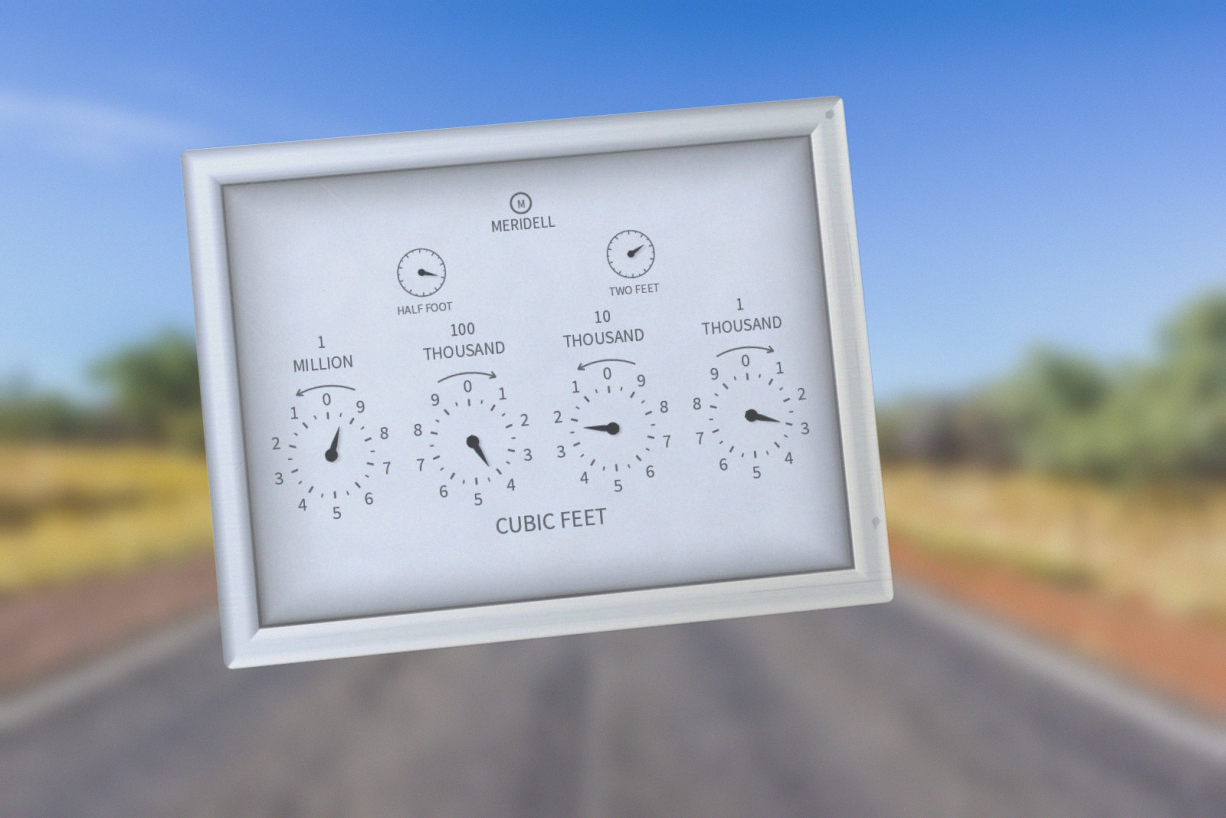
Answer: 942300 ft³
